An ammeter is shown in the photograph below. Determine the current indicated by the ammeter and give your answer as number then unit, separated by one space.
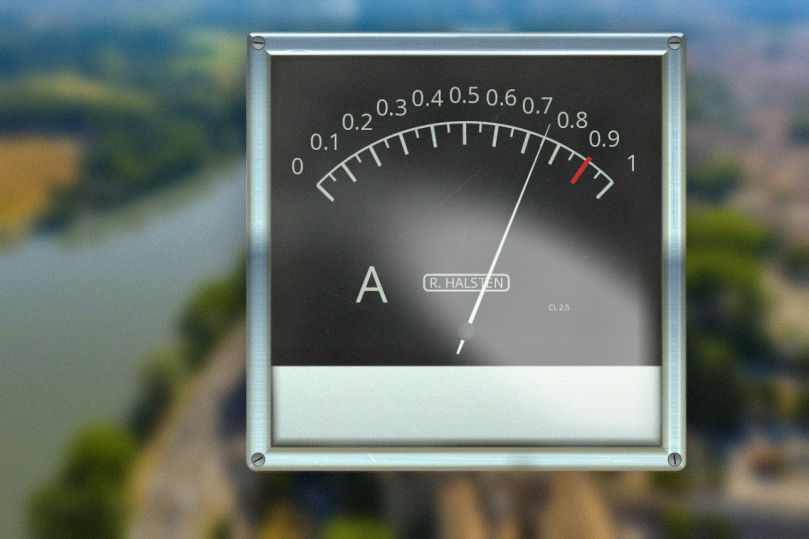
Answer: 0.75 A
